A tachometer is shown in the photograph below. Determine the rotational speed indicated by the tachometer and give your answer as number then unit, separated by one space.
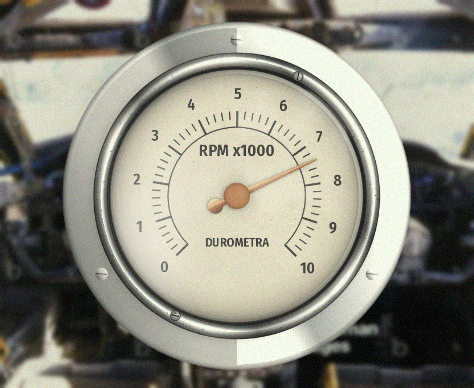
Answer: 7400 rpm
